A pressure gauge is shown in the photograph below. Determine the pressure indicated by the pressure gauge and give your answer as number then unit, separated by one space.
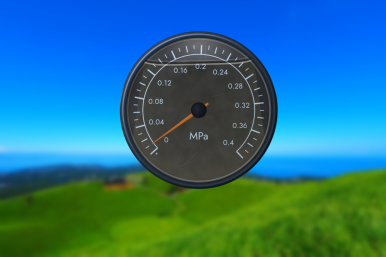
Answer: 0.01 MPa
